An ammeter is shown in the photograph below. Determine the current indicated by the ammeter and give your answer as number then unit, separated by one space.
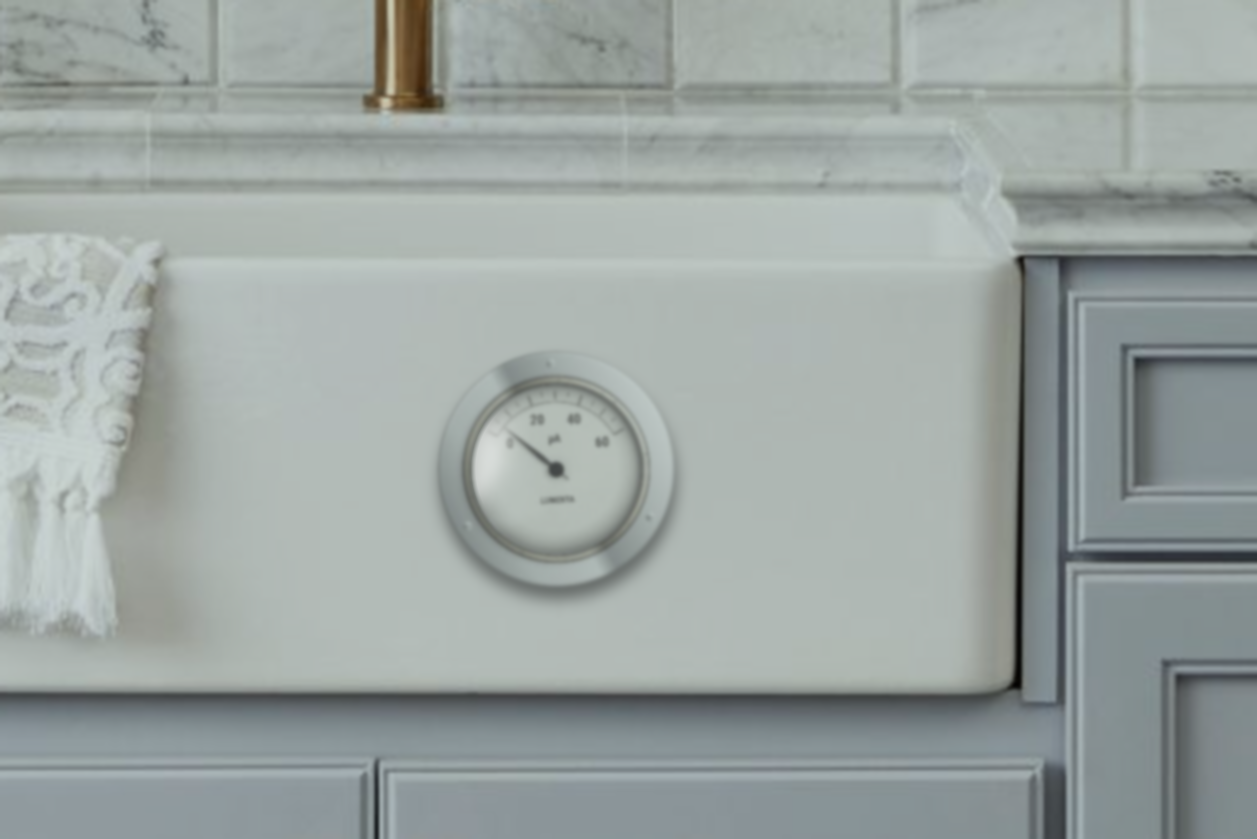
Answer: 5 µA
